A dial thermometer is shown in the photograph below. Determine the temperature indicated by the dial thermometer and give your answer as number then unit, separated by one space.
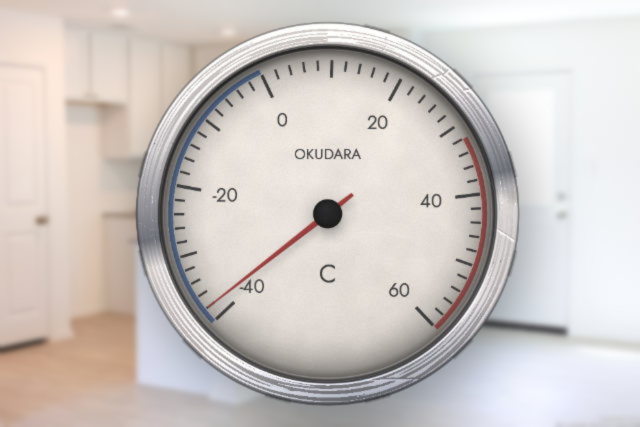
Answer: -38 °C
